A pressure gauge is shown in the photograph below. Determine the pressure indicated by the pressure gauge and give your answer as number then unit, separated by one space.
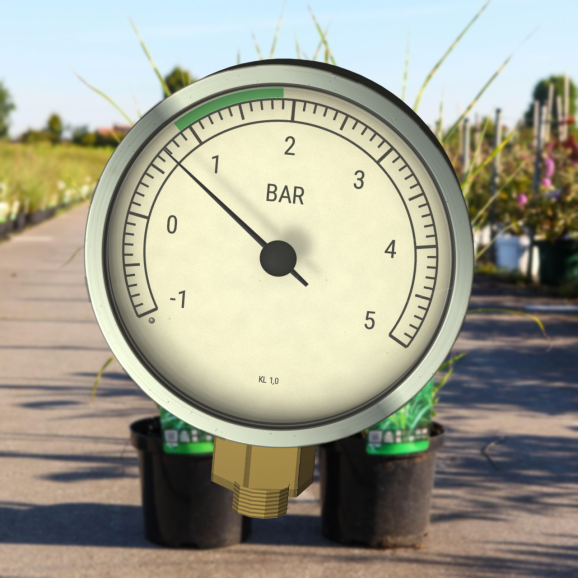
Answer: 0.7 bar
